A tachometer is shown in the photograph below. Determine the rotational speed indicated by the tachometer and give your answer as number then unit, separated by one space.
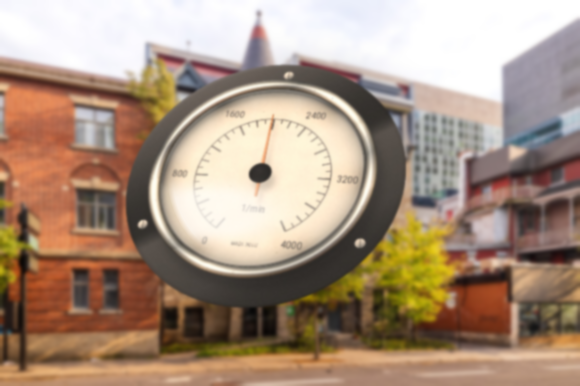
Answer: 2000 rpm
